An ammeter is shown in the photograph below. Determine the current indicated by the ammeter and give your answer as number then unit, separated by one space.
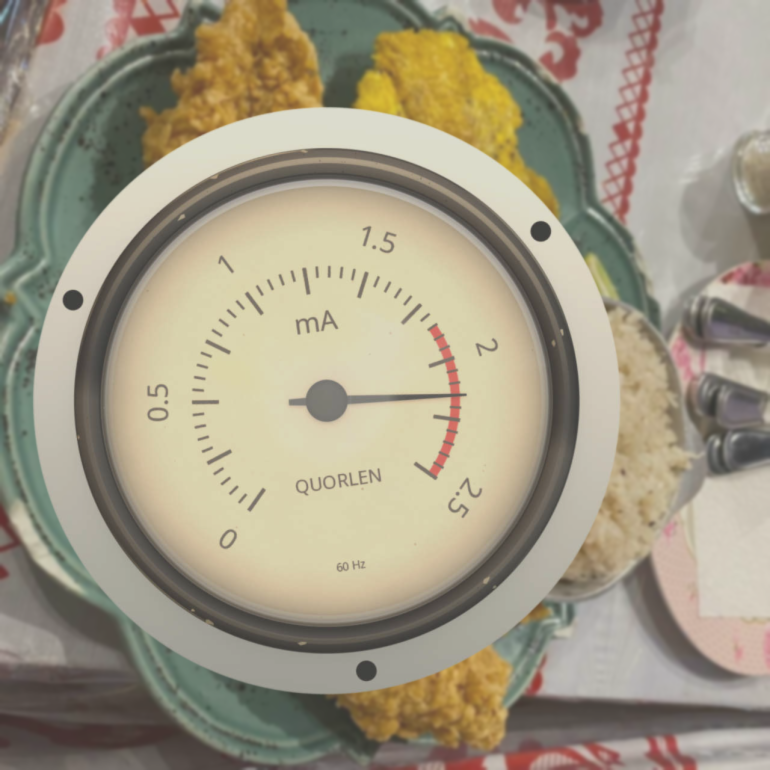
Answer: 2.15 mA
